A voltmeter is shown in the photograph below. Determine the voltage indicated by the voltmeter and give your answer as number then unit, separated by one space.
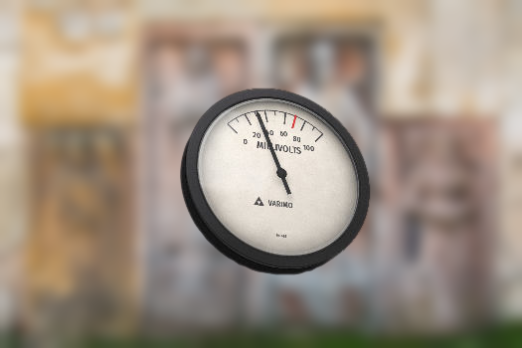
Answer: 30 mV
